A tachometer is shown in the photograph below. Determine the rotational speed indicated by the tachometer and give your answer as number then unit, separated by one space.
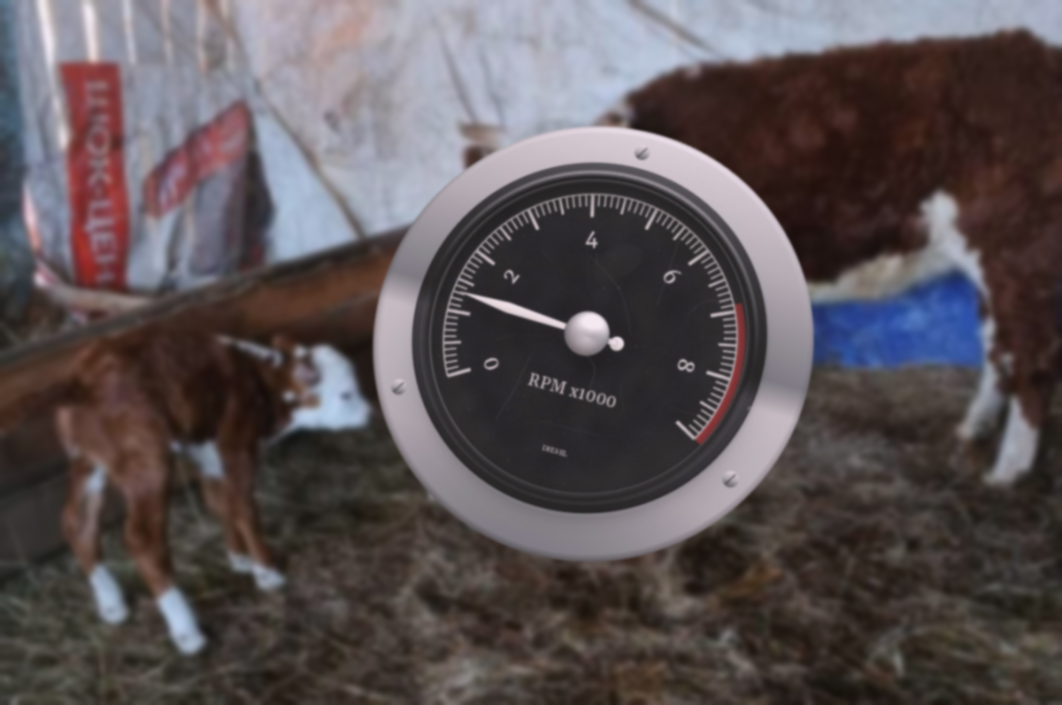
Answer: 1300 rpm
